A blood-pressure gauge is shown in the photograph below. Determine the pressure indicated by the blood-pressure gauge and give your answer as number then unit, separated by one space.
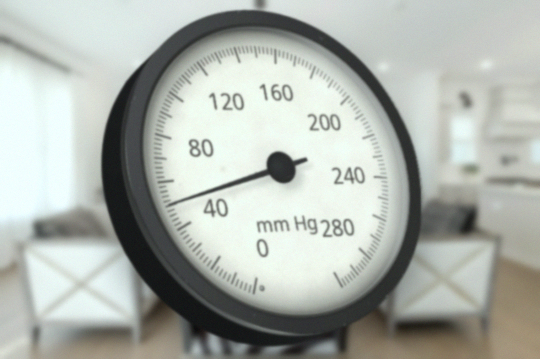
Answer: 50 mmHg
